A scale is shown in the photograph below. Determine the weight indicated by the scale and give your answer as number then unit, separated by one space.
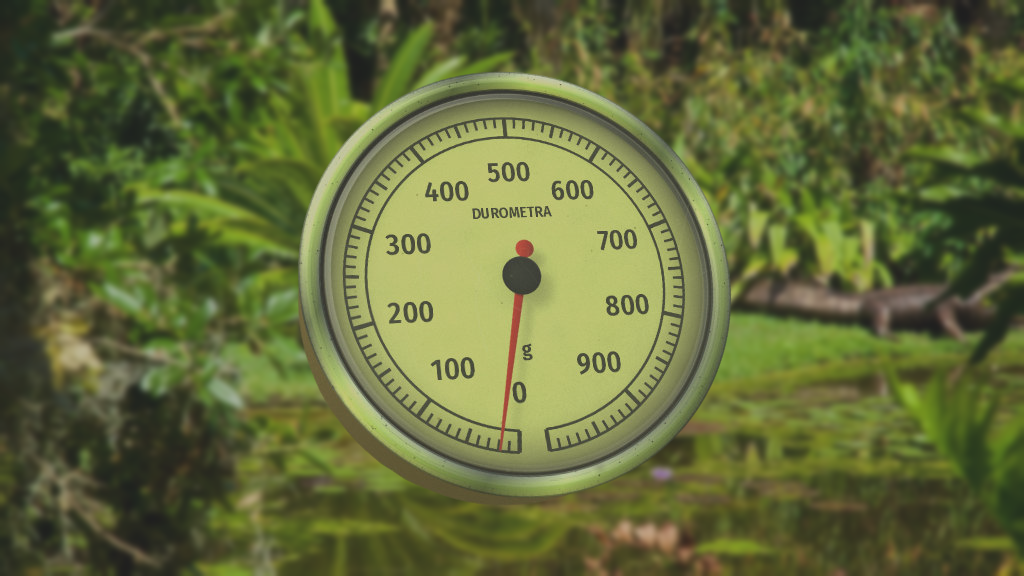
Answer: 20 g
